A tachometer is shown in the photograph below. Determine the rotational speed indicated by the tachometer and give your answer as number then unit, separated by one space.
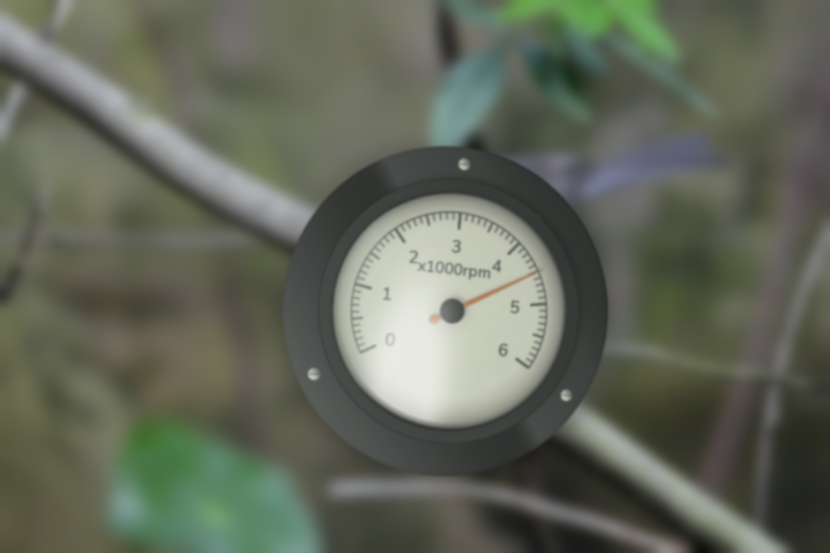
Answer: 4500 rpm
